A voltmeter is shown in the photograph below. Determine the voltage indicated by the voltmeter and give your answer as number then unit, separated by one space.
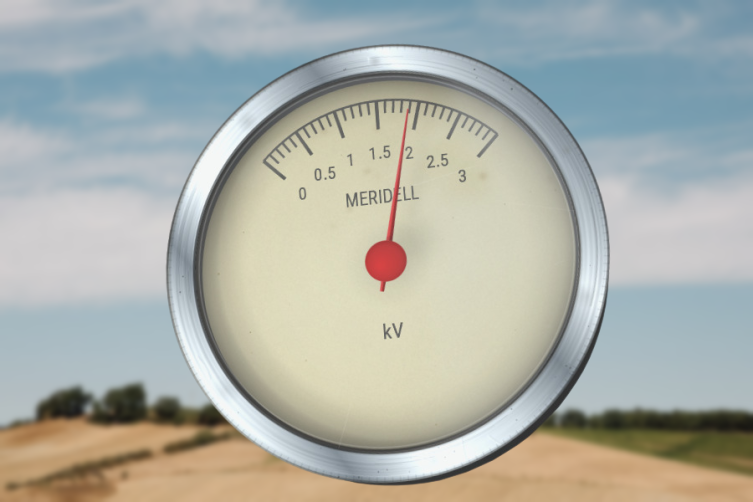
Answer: 1.9 kV
